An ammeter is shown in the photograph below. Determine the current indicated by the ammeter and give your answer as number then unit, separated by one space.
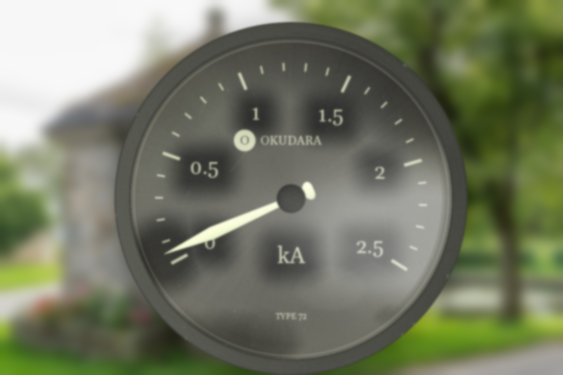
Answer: 0.05 kA
